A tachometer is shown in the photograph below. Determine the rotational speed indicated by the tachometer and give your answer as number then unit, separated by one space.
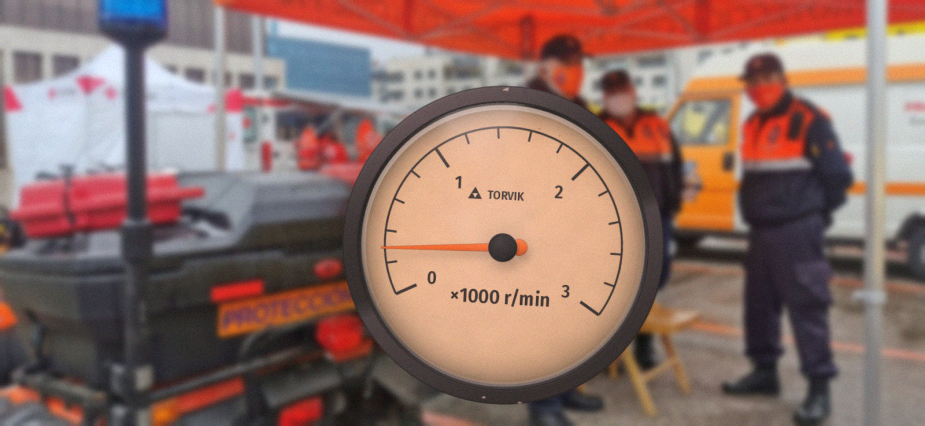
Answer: 300 rpm
